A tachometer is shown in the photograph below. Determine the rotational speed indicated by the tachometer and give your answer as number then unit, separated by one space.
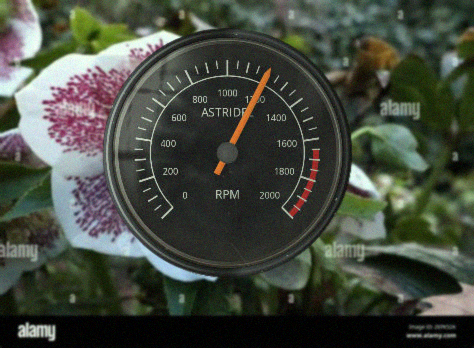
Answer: 1200 rpm
